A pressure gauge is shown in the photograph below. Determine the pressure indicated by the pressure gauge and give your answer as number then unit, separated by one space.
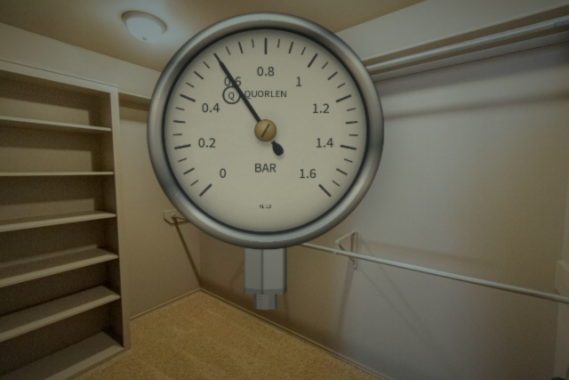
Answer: 0.6 bar
